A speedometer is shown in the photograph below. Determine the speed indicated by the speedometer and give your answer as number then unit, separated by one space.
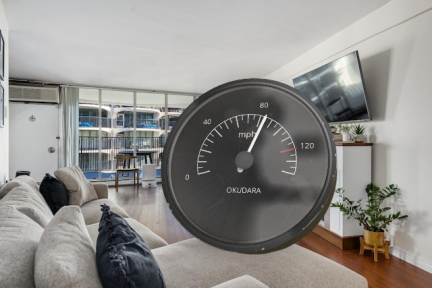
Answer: 85 mph
